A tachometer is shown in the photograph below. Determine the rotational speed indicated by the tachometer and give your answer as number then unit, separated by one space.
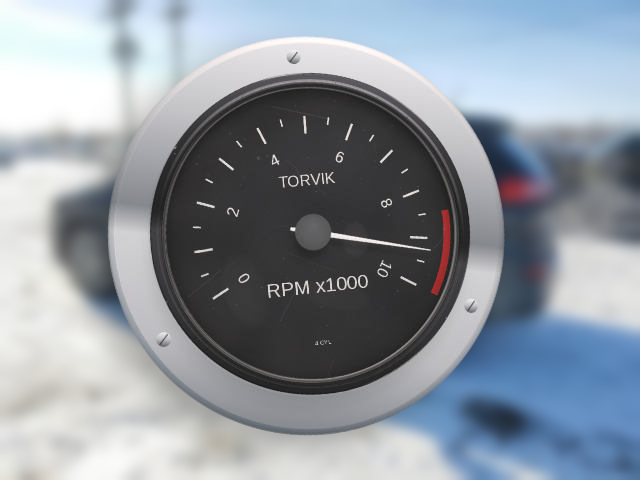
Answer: 9250 rpm
